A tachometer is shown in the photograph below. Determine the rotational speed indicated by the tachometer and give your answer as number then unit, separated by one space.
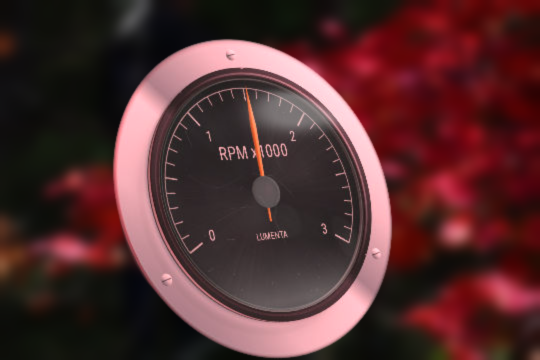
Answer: 1500 rpm
